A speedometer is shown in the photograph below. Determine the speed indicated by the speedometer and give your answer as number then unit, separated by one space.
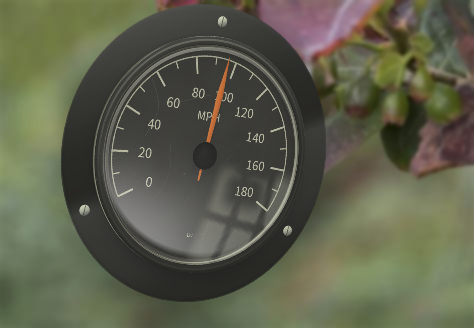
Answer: 95 mph
